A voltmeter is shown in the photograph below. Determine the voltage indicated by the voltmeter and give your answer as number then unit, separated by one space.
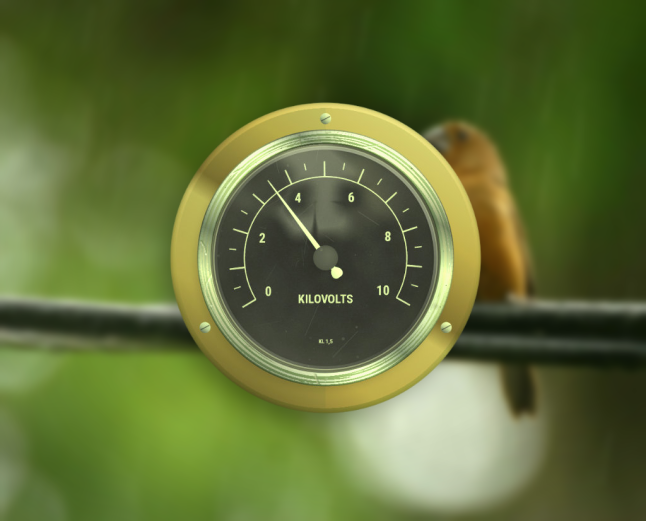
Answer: 3.5 kV
